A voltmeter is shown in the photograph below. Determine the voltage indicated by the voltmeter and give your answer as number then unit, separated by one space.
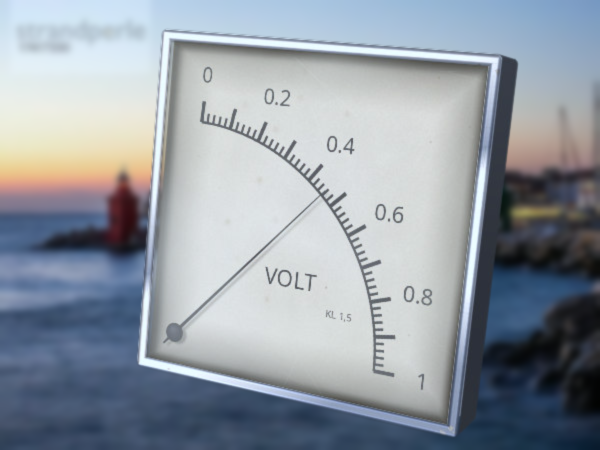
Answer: 0.46 V
